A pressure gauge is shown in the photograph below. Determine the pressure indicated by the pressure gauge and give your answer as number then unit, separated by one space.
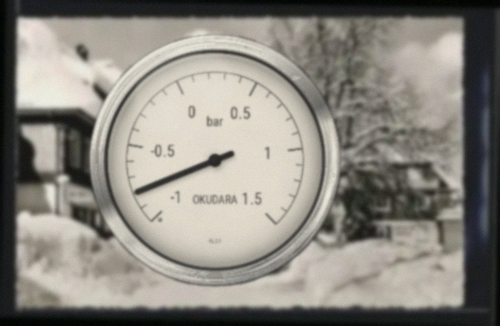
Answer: -0.8 bar
